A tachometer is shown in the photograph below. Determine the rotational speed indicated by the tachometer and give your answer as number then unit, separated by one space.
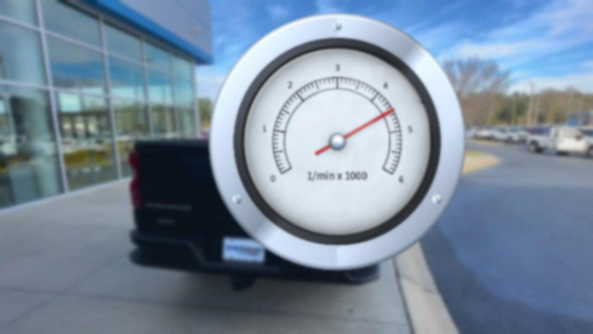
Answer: 4500 rpm
